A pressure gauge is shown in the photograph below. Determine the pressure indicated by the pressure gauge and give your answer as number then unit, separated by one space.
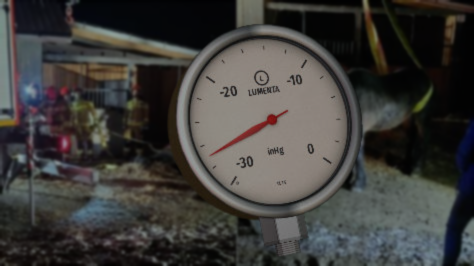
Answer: -27 inHg
